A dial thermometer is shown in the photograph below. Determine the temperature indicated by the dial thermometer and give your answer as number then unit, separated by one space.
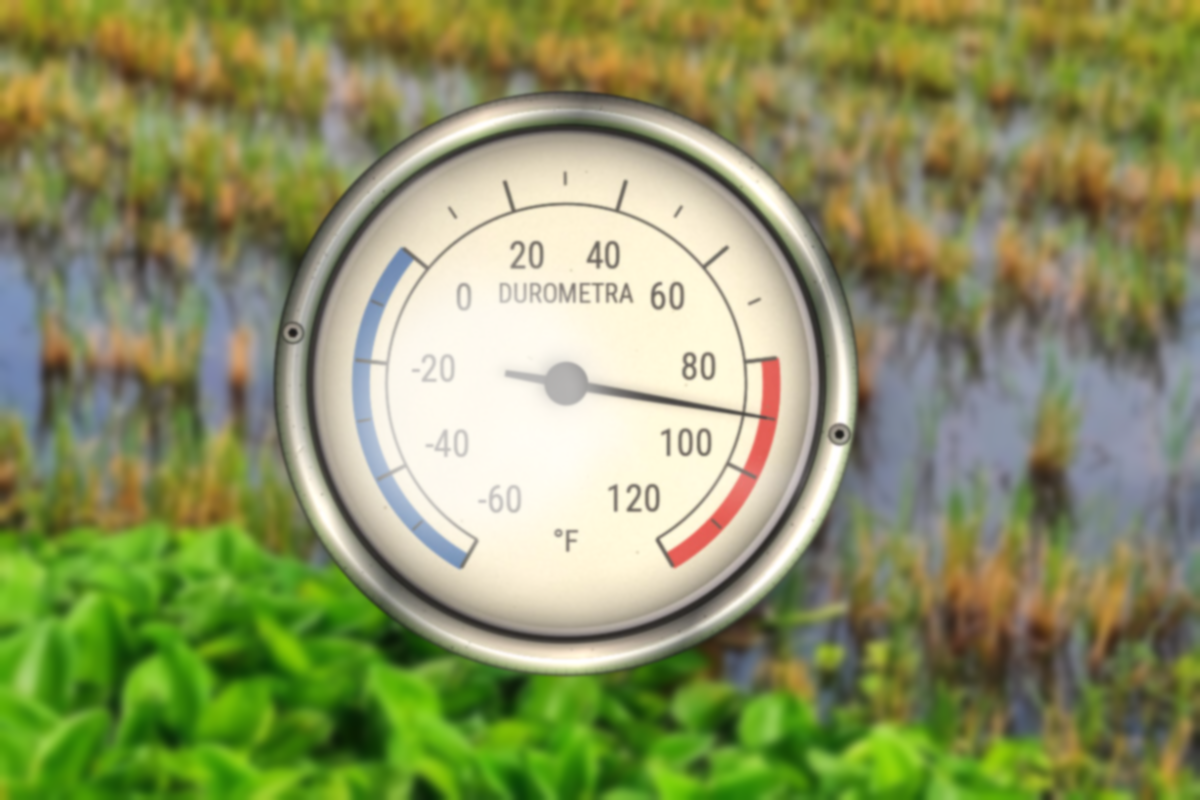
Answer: 90 °F
